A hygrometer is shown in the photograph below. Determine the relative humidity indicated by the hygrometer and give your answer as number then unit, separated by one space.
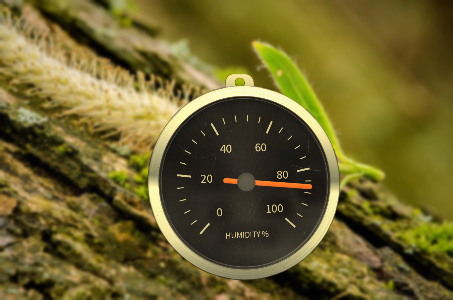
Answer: 86 %
